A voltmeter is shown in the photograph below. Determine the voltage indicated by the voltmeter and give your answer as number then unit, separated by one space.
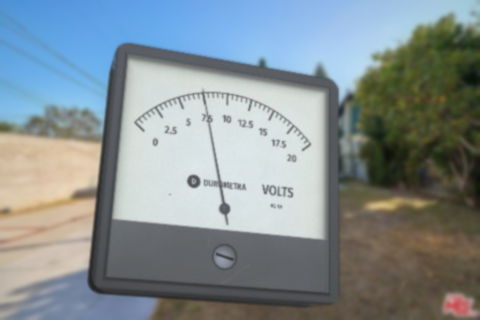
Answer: 7.5 V
